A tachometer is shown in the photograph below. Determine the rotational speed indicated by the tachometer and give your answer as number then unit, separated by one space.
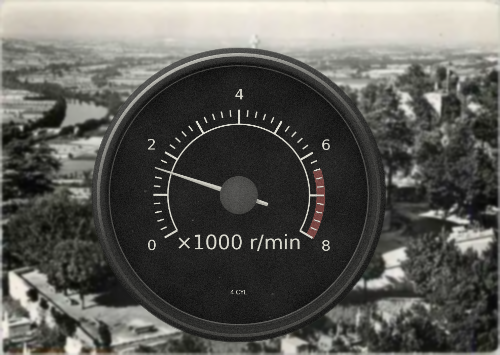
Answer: 1600 rpm
